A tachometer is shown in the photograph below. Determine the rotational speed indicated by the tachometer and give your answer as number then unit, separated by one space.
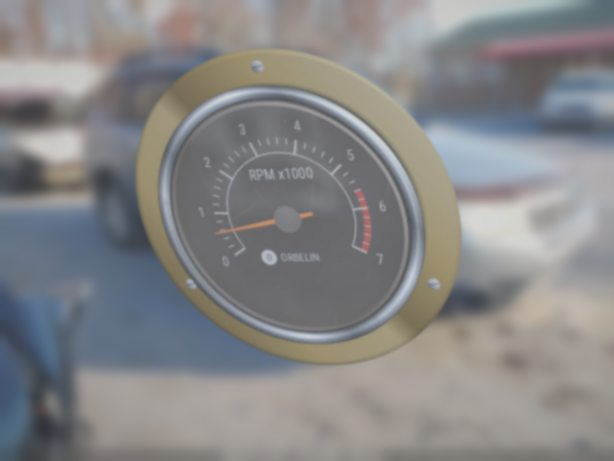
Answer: 600 rpm
